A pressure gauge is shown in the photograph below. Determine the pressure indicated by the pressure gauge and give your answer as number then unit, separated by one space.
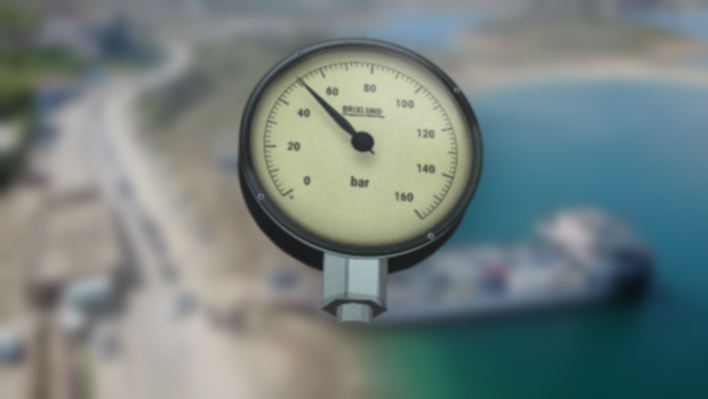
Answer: 50 bar
